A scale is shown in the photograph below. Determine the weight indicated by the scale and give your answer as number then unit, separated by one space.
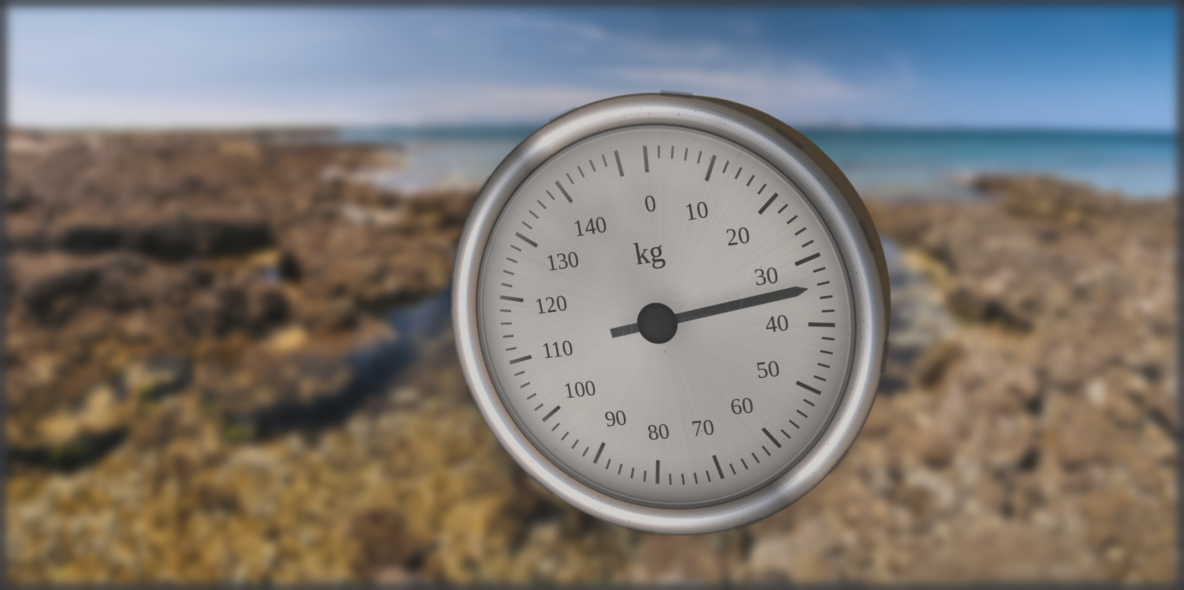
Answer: 34 kg
